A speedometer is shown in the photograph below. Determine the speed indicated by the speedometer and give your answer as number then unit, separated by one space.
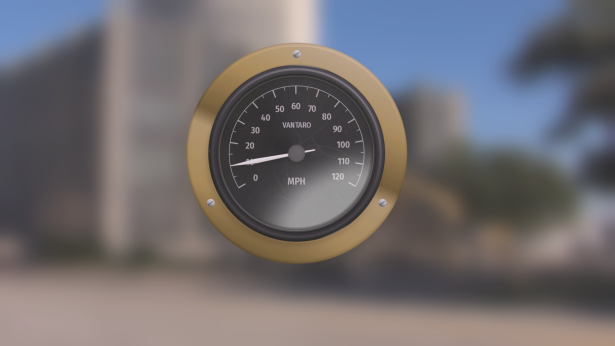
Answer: 10 mph
